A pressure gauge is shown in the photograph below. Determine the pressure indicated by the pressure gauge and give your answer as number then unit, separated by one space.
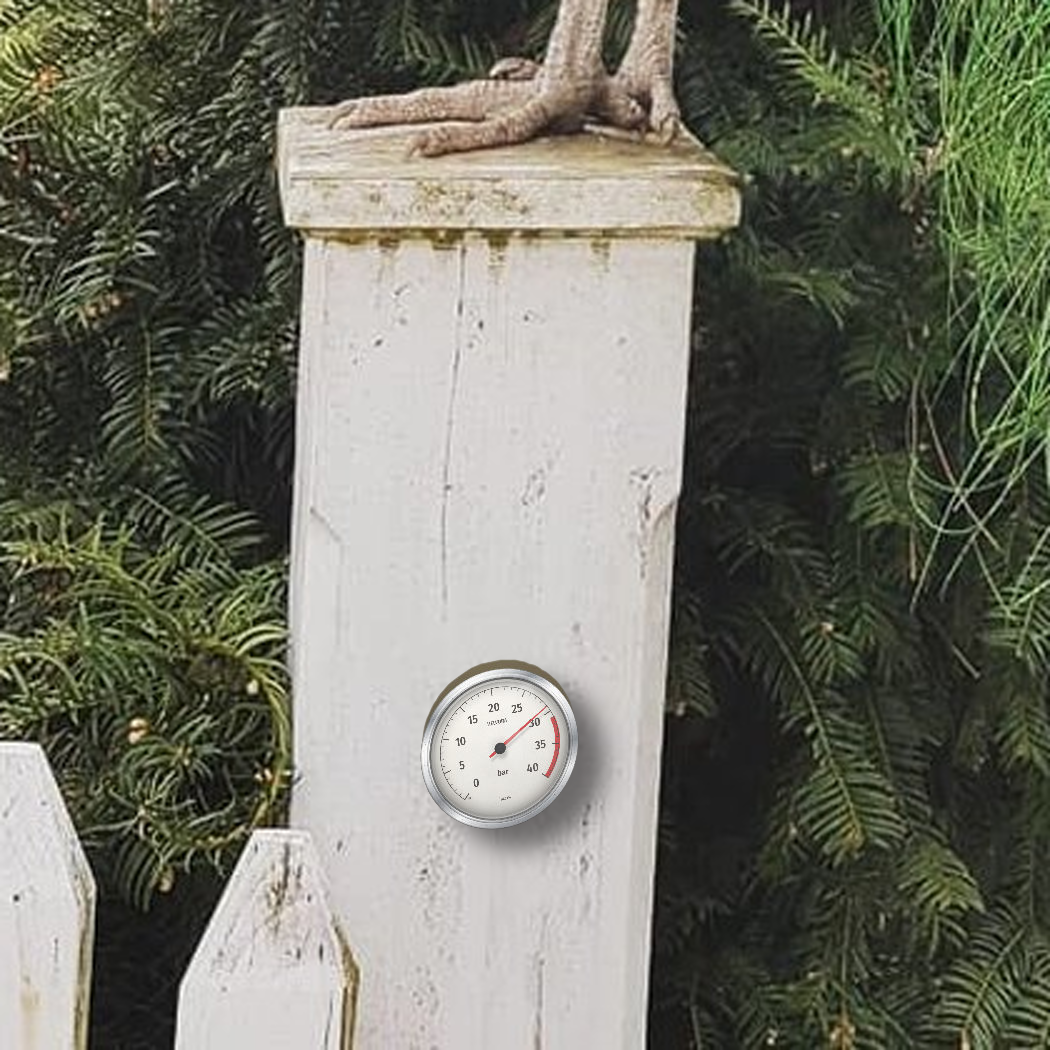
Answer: 29 bar
